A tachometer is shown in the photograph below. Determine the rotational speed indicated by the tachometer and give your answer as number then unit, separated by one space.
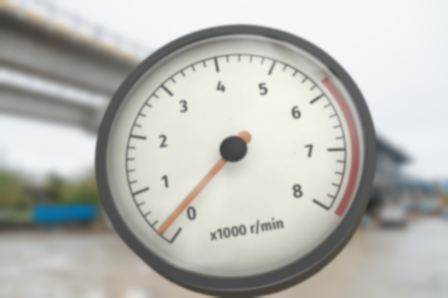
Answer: 200 rpm
